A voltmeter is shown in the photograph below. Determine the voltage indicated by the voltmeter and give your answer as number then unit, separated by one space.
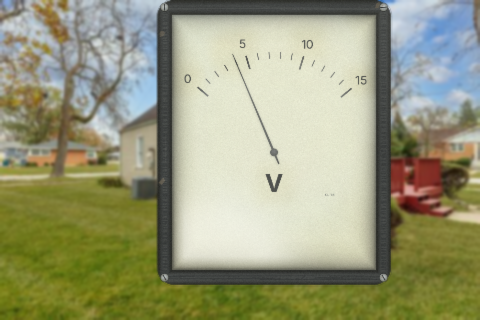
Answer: 4 V
